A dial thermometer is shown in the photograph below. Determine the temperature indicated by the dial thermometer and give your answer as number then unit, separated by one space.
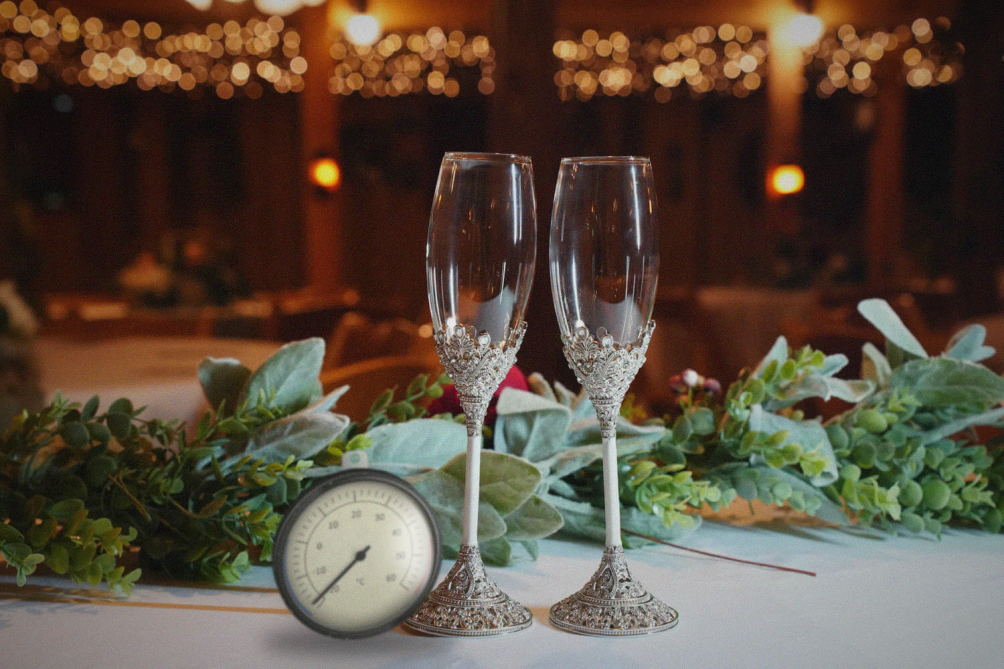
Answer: -18 °C
